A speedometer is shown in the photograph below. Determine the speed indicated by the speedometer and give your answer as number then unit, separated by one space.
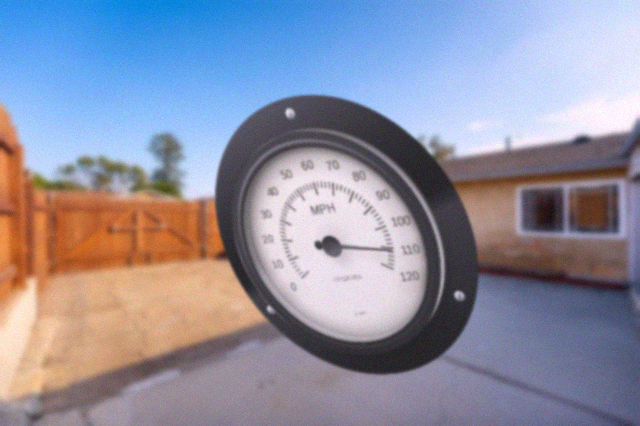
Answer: 110 mph
